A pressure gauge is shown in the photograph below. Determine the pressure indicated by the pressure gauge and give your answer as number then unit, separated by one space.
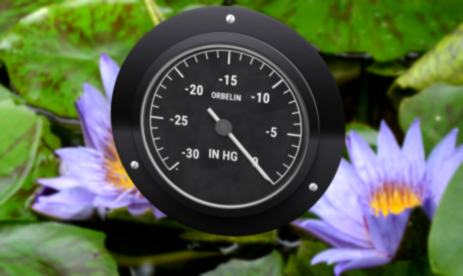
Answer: 0 inHg
